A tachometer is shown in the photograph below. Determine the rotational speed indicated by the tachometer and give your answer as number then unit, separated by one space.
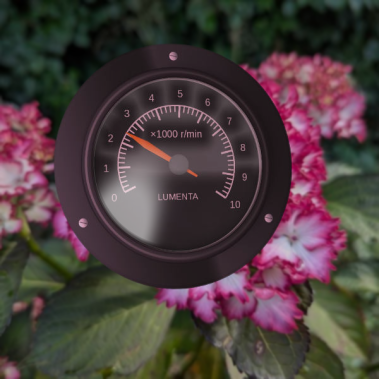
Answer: 2400 rpm
